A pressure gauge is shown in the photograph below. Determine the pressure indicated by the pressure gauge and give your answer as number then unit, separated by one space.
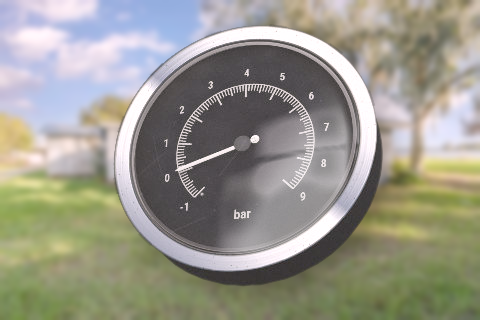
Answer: 0 bar
